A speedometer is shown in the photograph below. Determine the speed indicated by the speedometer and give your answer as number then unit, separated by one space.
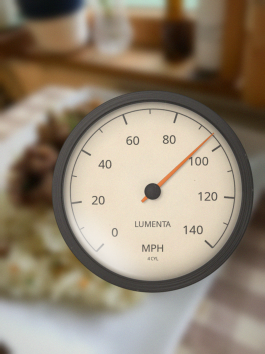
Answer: 95 mph
